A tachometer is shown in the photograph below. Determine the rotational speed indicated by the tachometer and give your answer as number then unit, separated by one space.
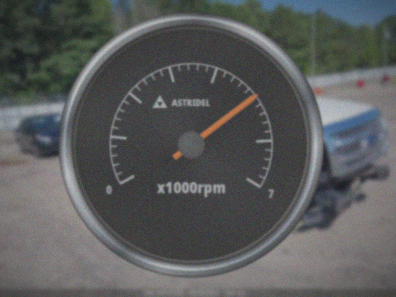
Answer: 5000 rpm
